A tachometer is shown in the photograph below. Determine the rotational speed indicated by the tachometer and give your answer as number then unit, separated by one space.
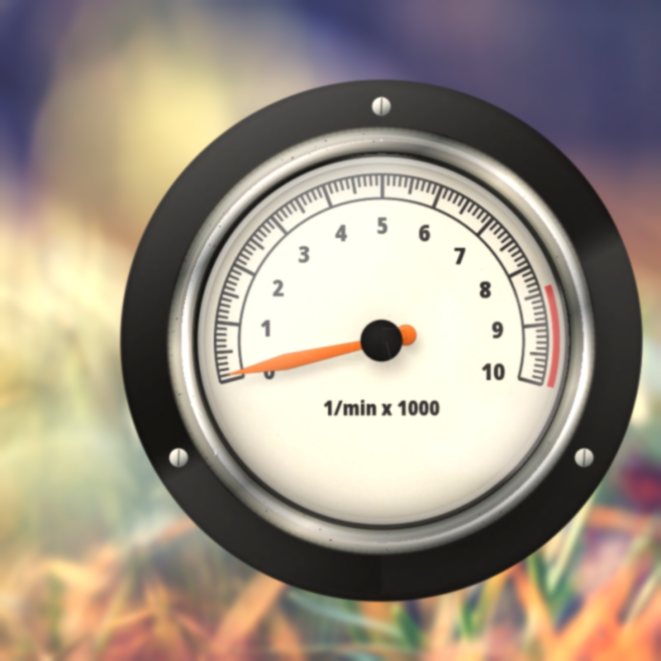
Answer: 100 rpm
